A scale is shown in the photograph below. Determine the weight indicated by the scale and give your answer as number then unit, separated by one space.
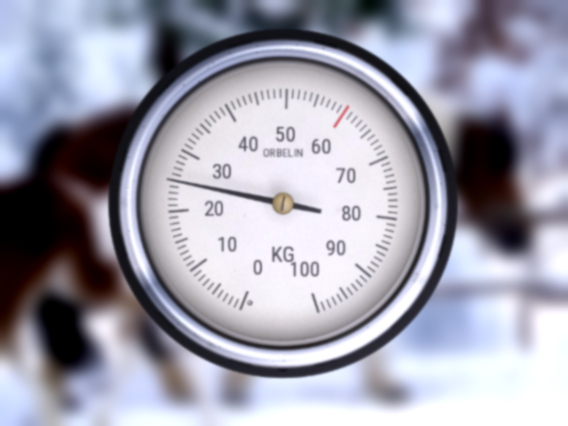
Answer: 25 kg
